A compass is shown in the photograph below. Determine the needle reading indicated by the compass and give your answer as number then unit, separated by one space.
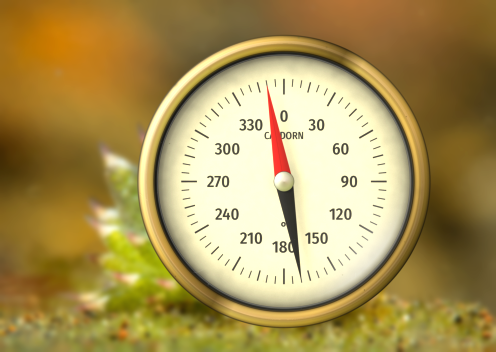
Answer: 350 °
